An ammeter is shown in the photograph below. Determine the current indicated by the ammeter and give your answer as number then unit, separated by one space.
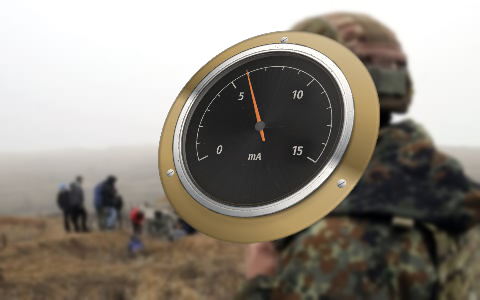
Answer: 6 mA
